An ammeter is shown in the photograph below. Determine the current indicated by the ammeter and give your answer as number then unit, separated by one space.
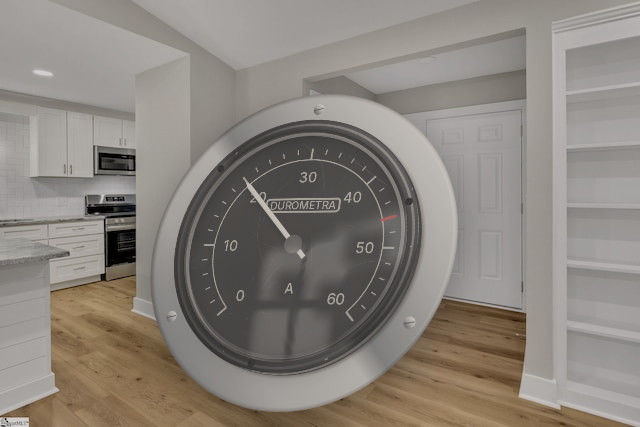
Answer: 20 A
